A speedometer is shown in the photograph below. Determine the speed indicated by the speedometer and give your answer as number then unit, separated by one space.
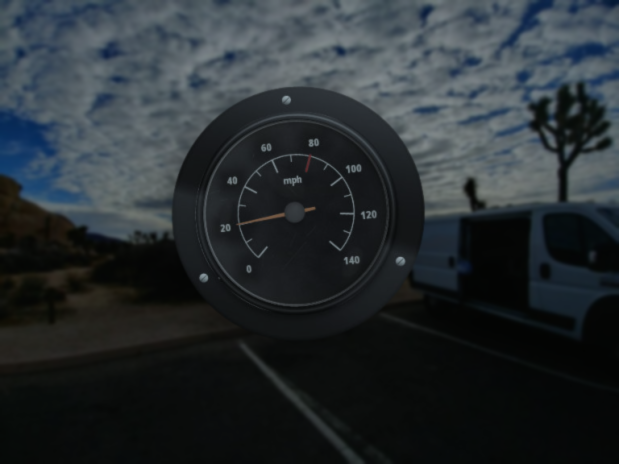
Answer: 20 mph
